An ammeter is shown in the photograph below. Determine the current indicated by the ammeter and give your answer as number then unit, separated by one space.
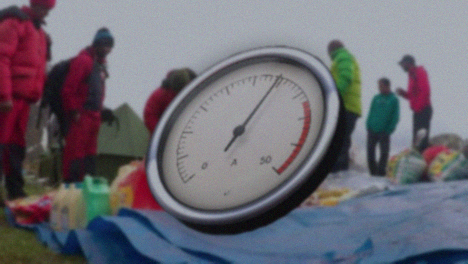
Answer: 30 A
